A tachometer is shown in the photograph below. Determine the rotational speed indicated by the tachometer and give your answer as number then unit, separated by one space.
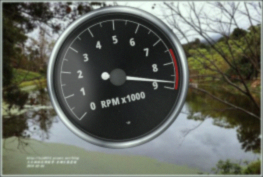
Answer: 8750 rpm
